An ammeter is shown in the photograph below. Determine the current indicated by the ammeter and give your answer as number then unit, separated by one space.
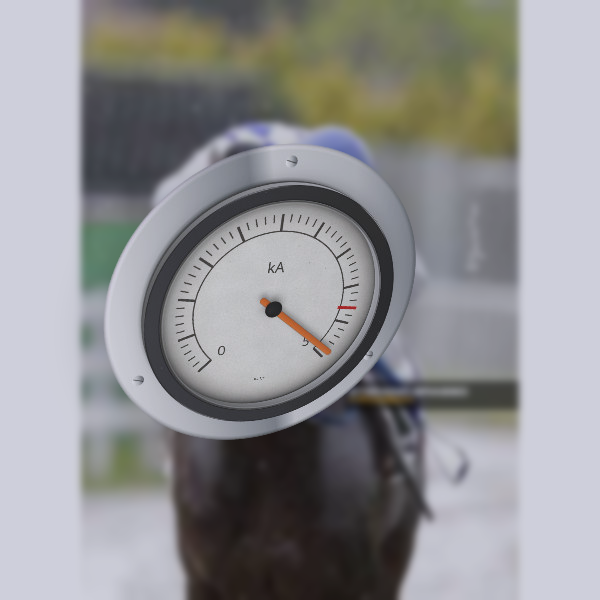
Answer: 4.9 kA
